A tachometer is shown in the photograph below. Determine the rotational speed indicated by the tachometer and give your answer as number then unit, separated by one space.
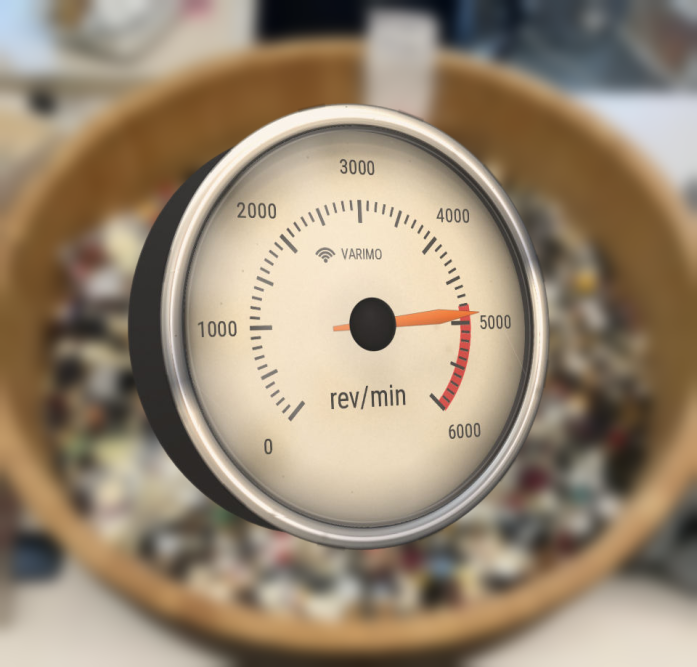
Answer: 4900 rpm
